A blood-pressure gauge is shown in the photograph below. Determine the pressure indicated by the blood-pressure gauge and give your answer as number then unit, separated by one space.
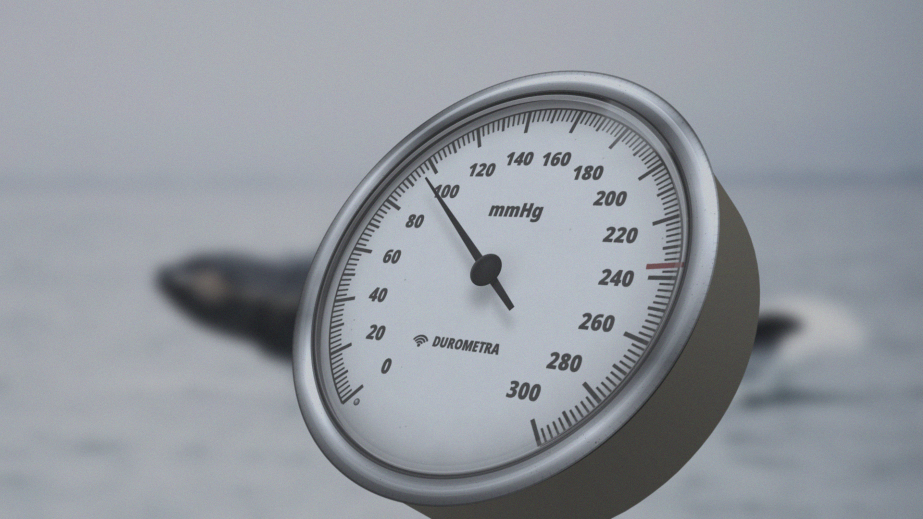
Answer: 96 mmHg
